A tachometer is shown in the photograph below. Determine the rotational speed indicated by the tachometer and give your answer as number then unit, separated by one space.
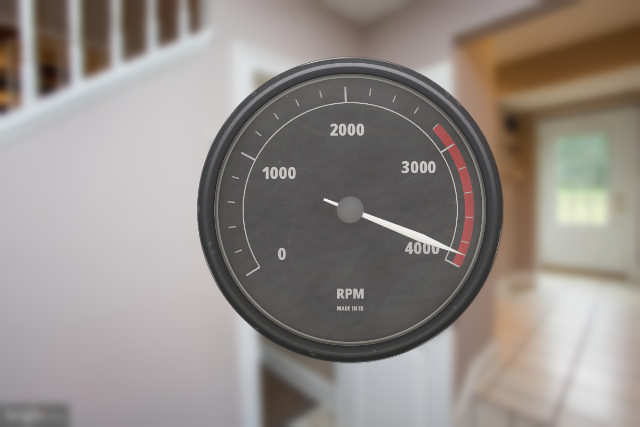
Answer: 3900 rpm
